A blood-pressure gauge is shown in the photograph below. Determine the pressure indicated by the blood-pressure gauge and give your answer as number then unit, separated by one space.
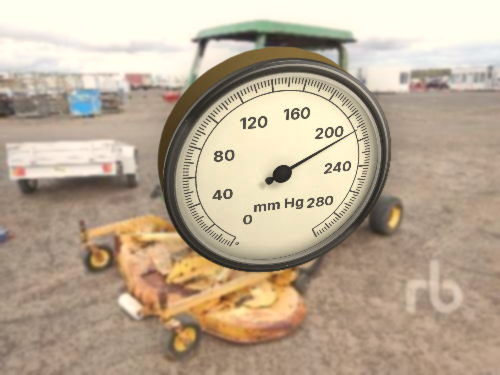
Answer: 210 mmHg
